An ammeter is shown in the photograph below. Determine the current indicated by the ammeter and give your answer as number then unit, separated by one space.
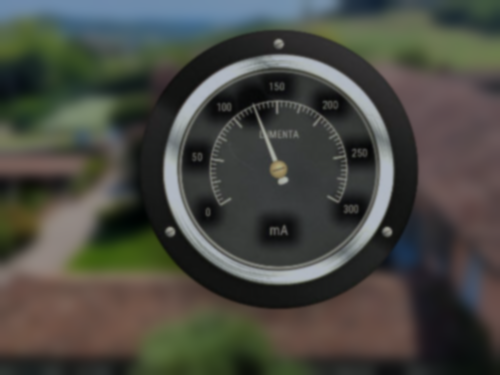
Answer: 125 mA
